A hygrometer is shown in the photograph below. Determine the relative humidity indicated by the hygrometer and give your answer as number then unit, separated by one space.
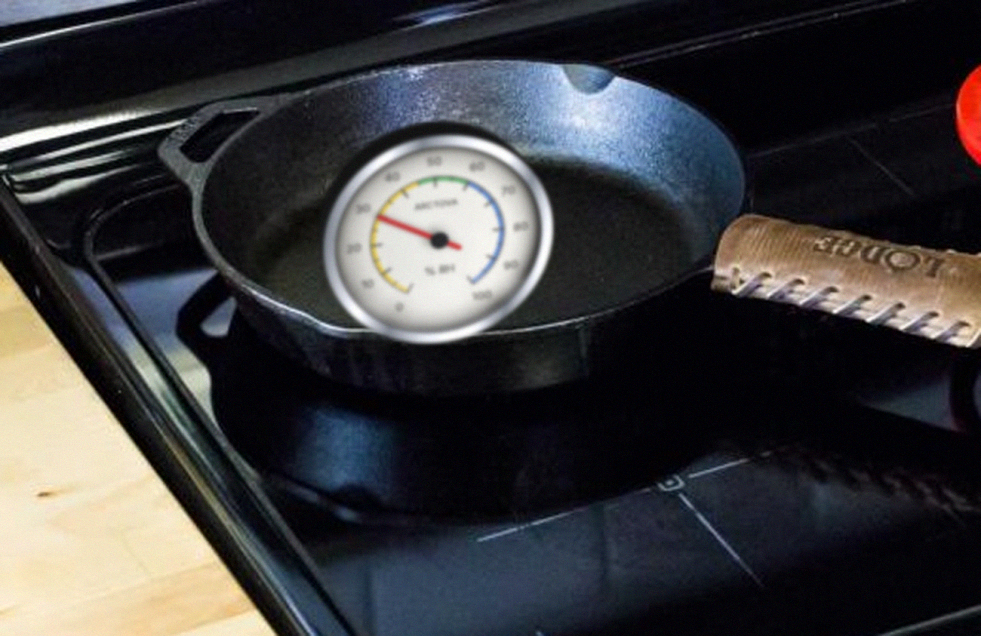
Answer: 30 %
